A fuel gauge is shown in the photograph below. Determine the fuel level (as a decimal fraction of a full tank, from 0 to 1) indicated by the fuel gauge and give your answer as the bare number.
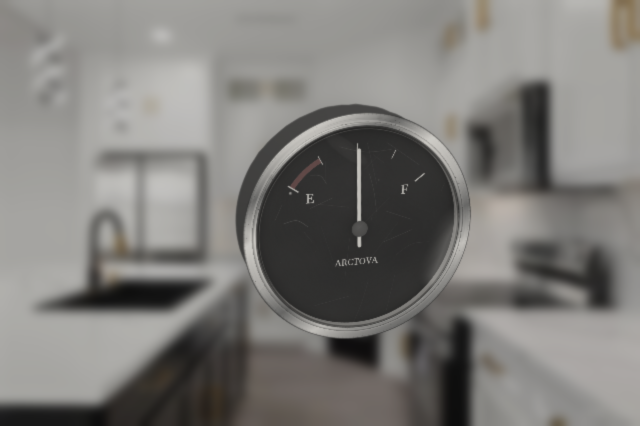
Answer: 0.5
